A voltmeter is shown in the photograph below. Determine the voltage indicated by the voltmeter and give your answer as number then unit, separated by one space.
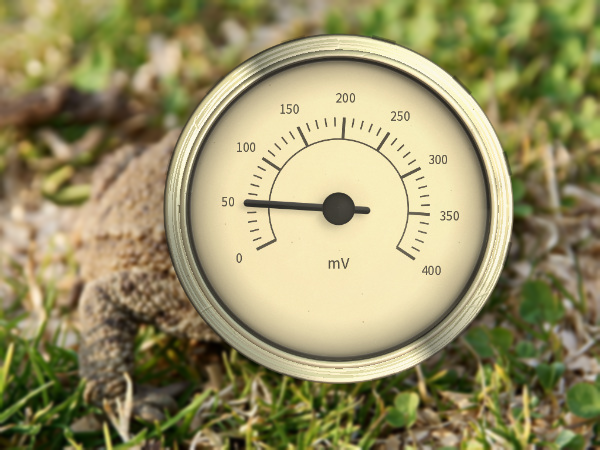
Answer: 50 mV
